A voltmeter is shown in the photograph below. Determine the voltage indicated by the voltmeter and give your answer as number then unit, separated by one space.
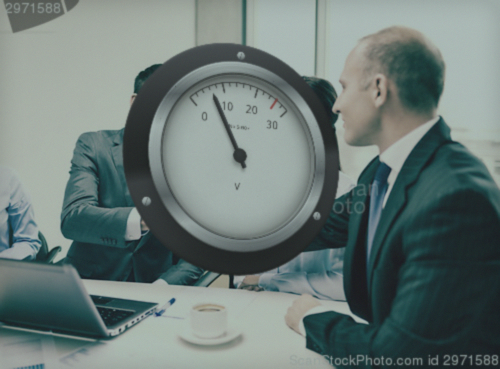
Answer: 6 V
